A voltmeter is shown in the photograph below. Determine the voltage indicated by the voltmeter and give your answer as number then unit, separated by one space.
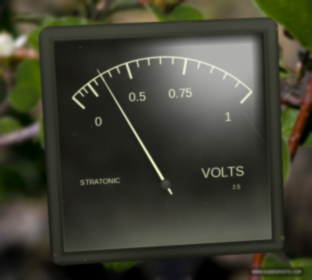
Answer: 0.35 V
